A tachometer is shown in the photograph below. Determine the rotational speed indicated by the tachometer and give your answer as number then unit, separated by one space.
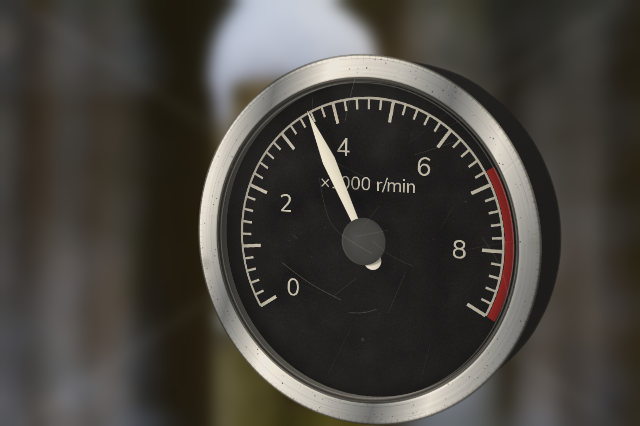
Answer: 3600 rpm
